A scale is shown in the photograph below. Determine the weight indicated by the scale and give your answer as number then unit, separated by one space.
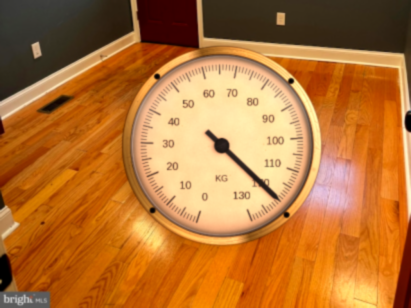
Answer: 120 kg
